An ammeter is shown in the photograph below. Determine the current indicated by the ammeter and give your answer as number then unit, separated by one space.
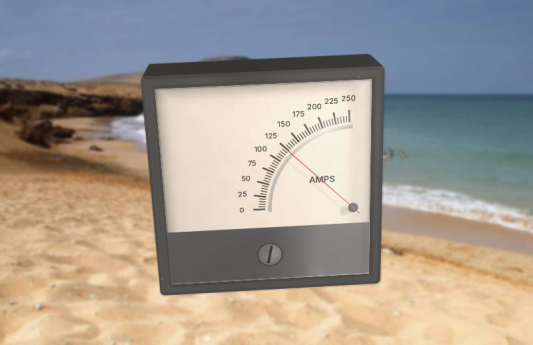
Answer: 125 A
